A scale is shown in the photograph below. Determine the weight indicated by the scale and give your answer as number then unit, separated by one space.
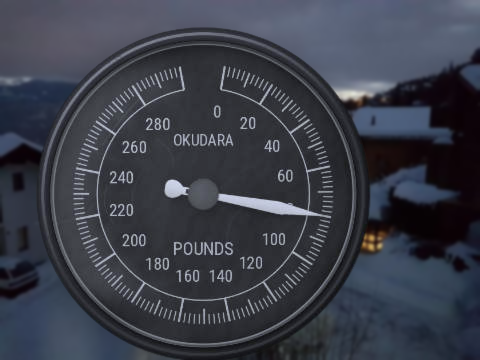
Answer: 80 lb
